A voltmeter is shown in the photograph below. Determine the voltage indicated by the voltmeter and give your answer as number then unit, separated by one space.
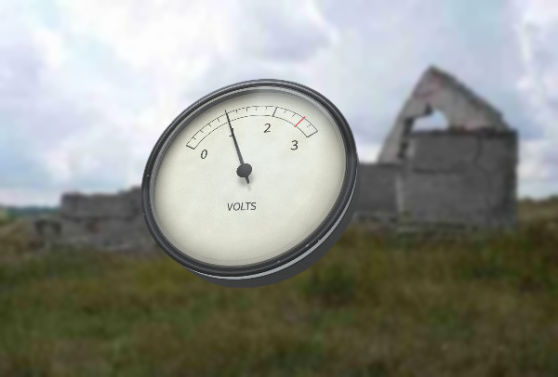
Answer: 1 V
